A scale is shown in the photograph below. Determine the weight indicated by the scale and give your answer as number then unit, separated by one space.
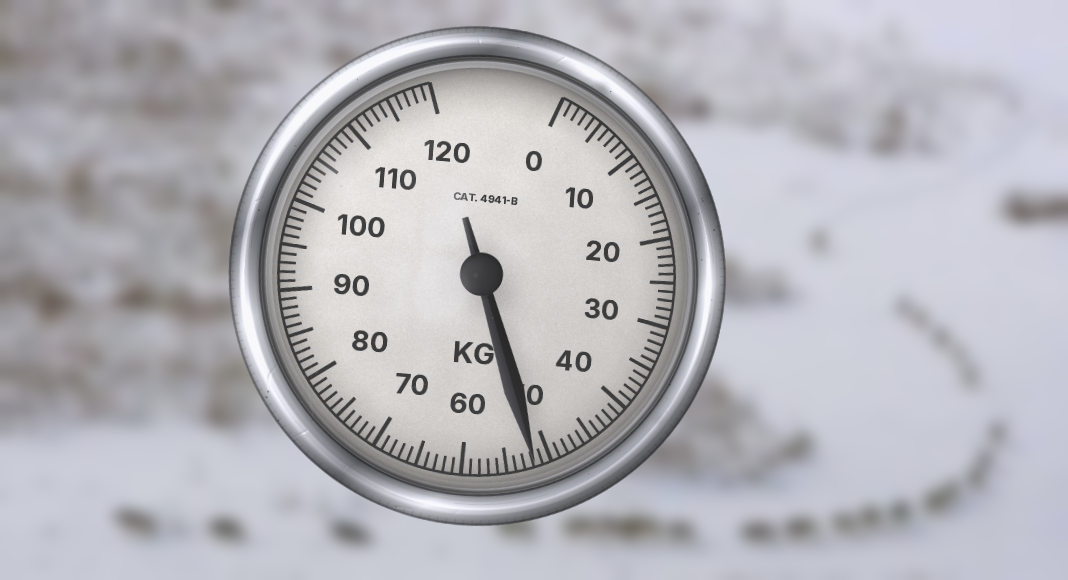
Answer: 52 kg
